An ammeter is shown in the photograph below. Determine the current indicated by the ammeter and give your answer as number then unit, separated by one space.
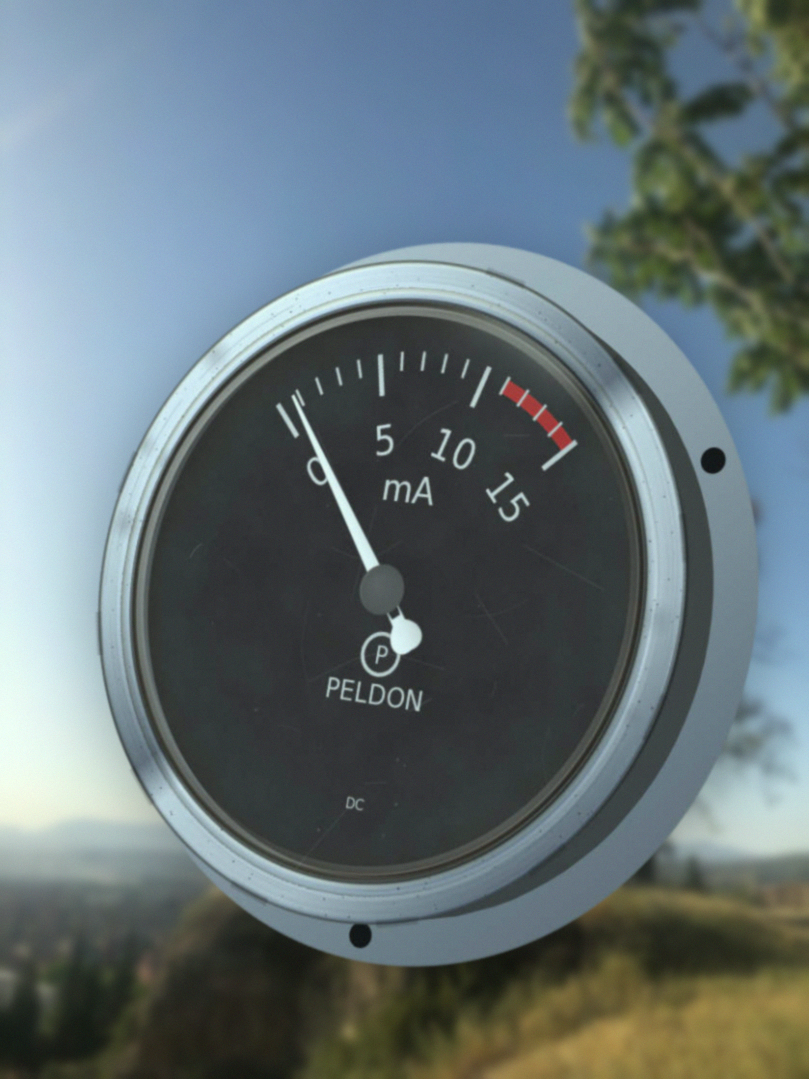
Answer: 1 mA
